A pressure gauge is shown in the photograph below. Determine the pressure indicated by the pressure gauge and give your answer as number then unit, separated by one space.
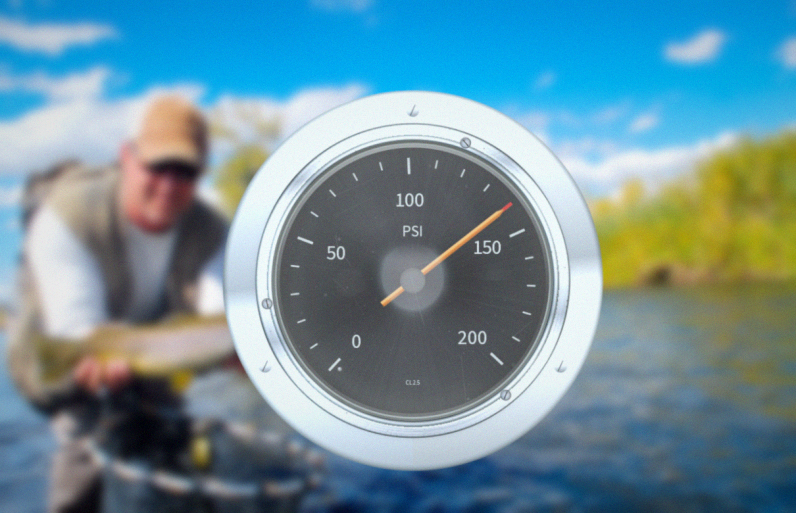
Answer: 140 psi
